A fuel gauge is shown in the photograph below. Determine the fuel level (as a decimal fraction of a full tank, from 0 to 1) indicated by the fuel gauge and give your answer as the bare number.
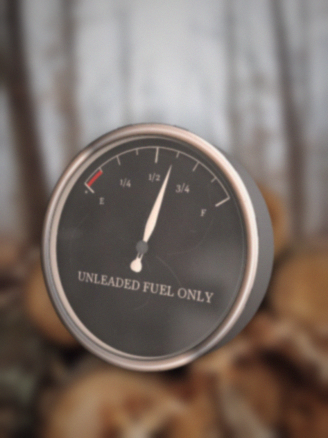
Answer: 0.625
